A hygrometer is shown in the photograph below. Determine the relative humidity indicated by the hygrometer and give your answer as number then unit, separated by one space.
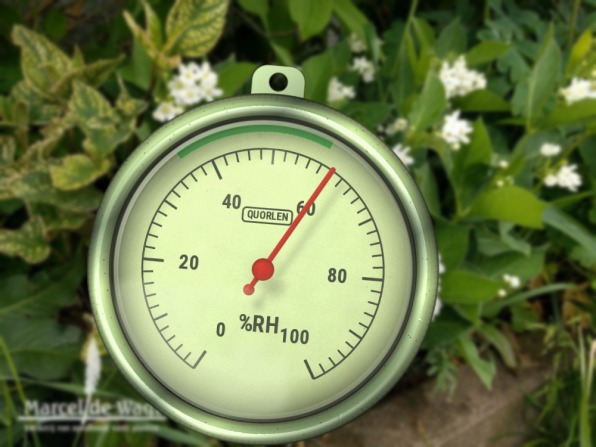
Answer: 60 %
